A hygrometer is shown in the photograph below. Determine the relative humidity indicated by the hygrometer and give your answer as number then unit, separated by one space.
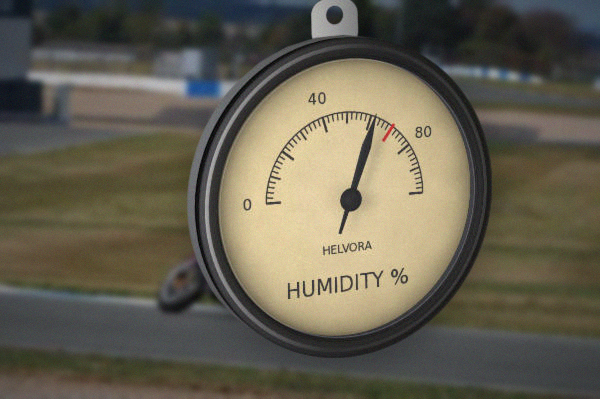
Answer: 60 %
